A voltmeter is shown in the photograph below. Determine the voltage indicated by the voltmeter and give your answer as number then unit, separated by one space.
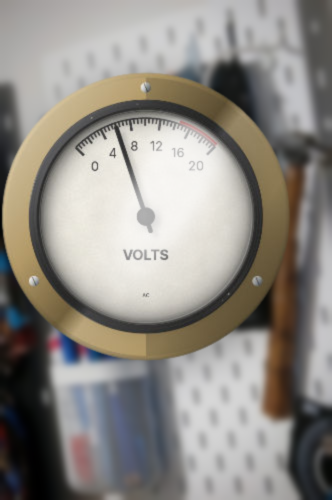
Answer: 6 V
